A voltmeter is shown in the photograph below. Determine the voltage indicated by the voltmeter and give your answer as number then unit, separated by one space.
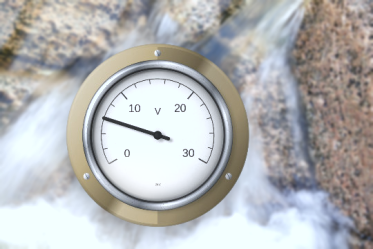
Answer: 6 V
